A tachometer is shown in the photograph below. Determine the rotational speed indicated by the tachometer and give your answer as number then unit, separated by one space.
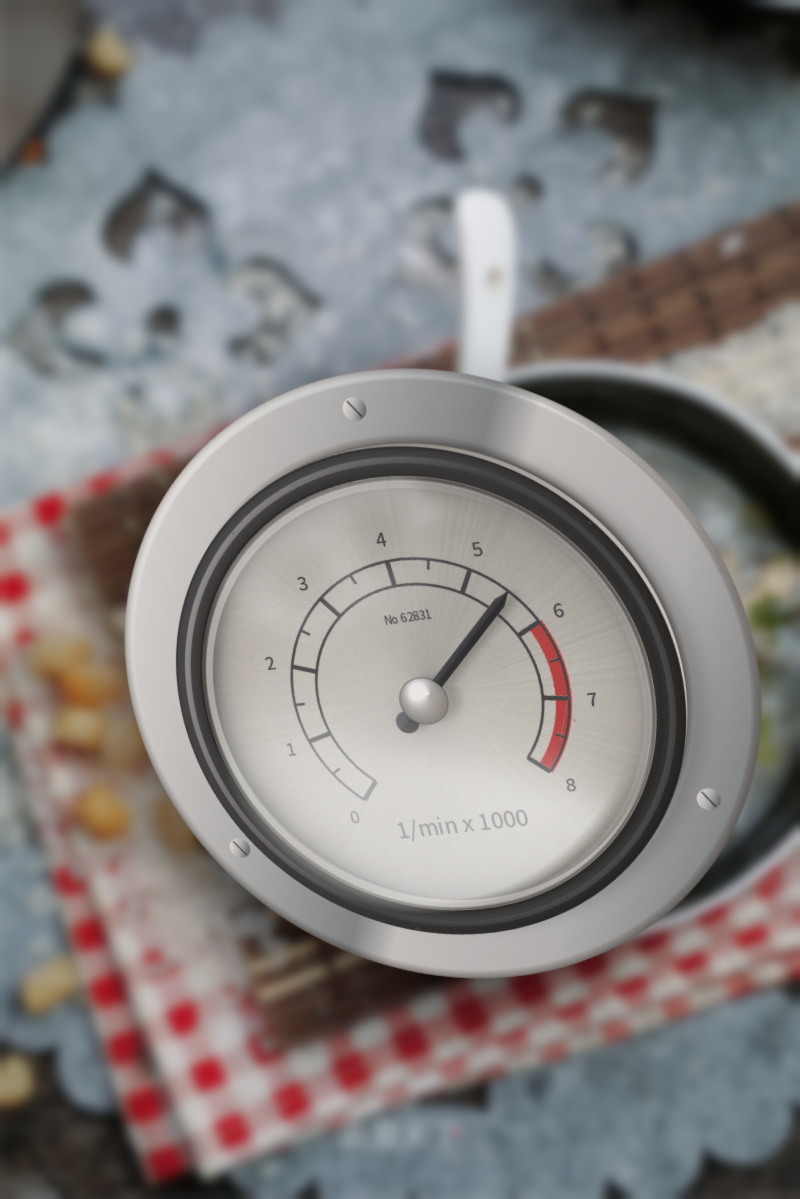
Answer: 5500 rpm
